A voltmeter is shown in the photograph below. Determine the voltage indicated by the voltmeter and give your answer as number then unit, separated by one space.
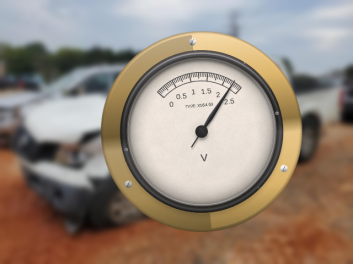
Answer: 2.25 V
